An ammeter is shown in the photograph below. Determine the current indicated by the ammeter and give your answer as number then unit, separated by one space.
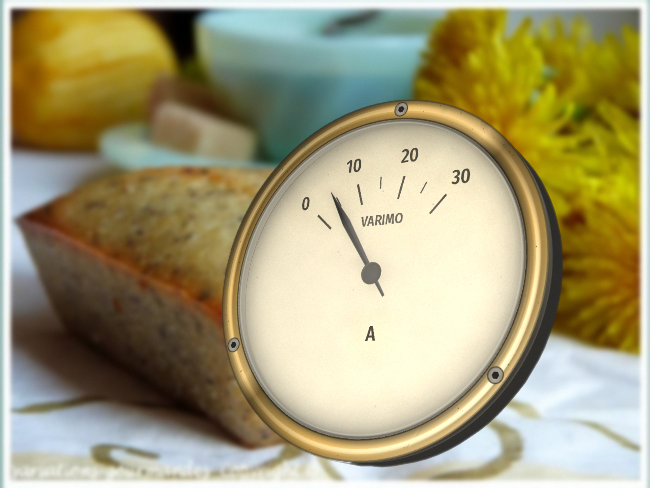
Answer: 5 A
